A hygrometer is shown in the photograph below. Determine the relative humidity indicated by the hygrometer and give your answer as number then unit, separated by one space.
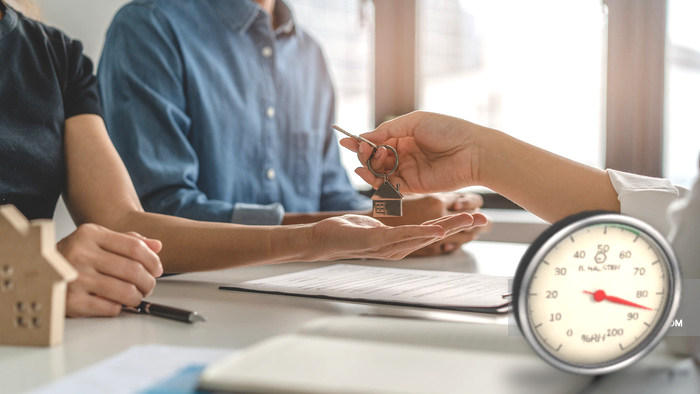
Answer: 85 %
